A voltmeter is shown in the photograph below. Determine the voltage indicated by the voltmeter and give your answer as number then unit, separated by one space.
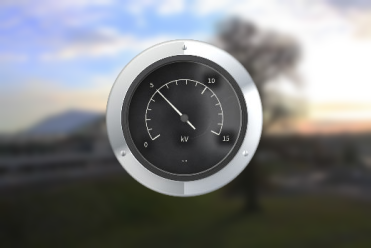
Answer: 5 kV
